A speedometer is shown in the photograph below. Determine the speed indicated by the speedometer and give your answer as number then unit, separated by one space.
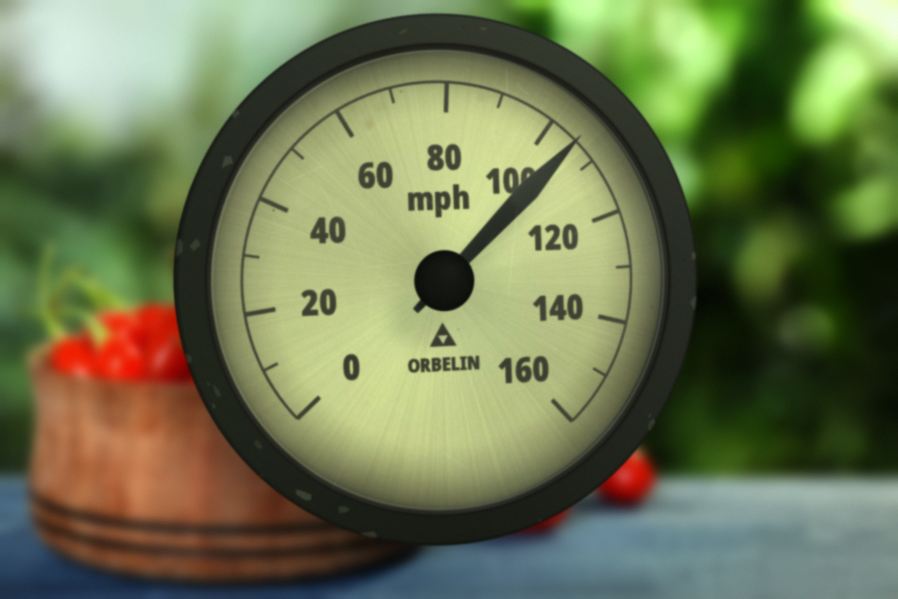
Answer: 105 mph
